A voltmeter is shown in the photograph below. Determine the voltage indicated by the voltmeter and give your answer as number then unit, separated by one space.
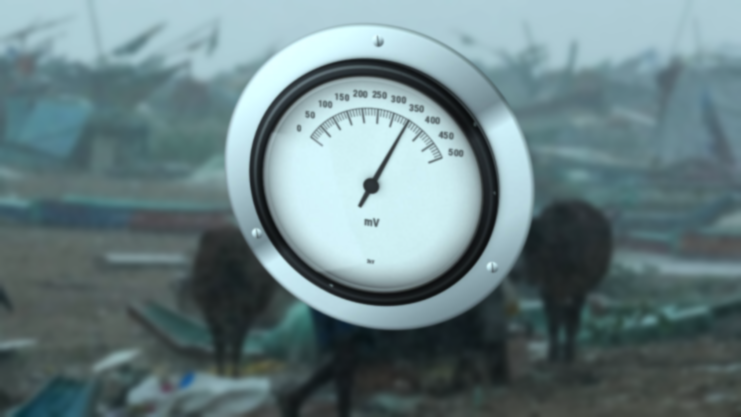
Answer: 350 mV
